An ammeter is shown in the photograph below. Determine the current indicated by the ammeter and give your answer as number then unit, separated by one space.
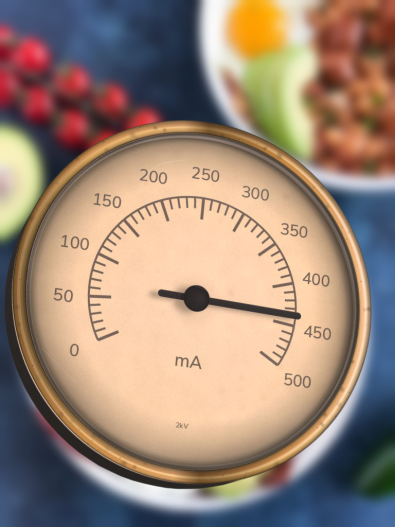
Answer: 440 mA
